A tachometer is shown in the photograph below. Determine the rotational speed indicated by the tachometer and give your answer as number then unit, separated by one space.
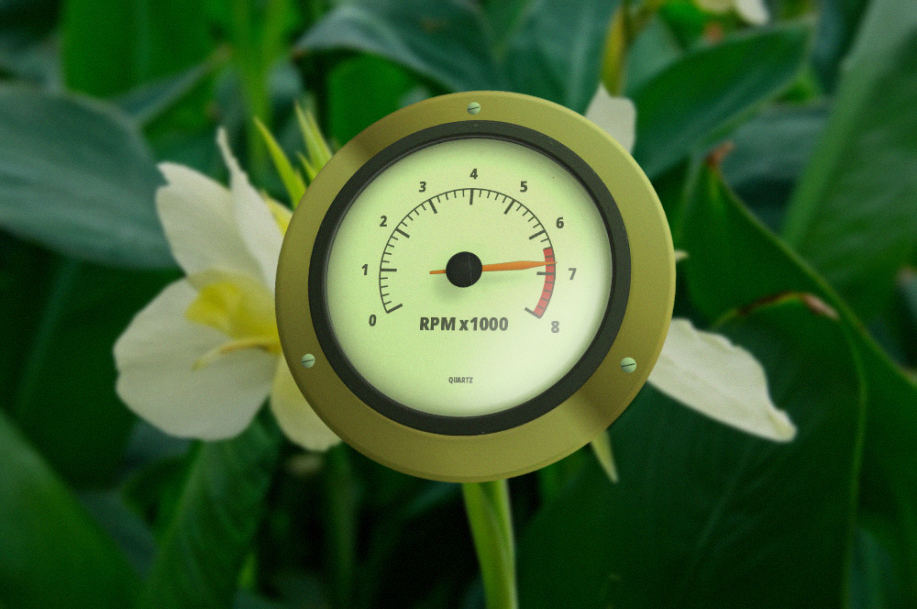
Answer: 6800 rpm
